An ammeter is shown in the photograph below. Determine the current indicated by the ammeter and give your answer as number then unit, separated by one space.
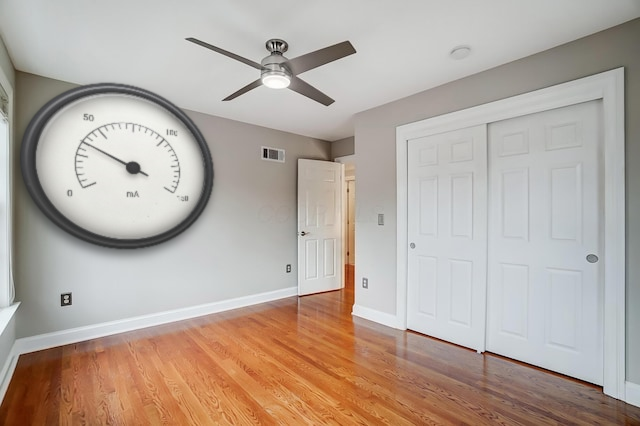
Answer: 35 mA
